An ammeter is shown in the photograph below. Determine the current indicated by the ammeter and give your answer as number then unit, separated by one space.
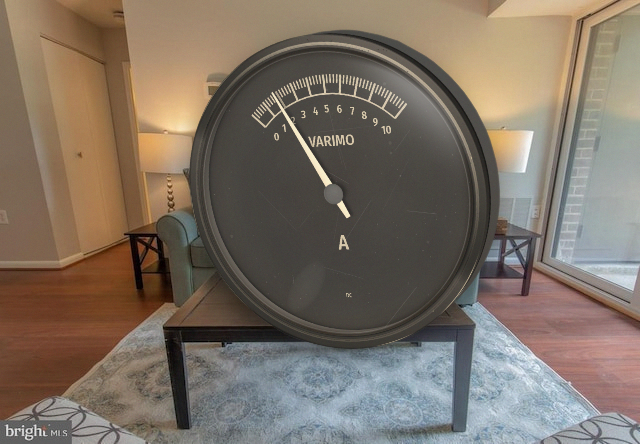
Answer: 2 A
